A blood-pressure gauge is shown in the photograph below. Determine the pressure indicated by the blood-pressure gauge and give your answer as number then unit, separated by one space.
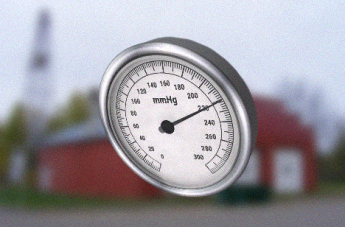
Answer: 220 mmHg
